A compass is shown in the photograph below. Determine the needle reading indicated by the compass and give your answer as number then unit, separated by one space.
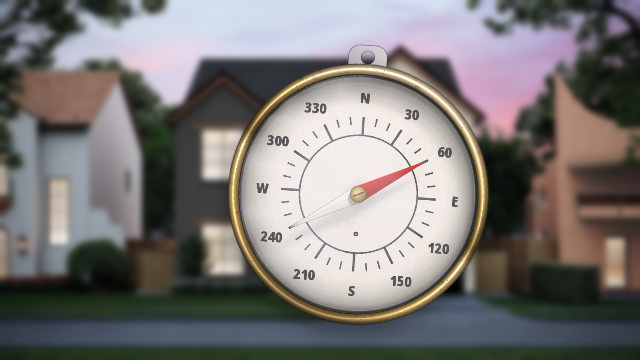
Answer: 60 °
